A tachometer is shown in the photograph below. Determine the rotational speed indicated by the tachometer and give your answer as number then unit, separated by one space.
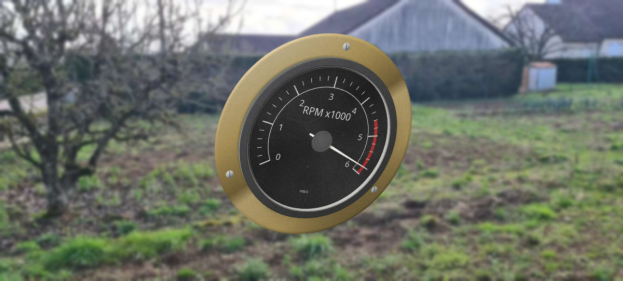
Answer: 5800 rpm
